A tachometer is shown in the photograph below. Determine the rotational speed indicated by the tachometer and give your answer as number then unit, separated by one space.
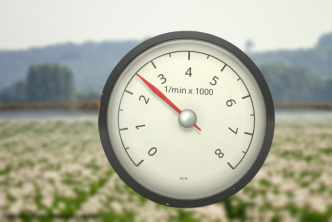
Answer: 2500 rpm
